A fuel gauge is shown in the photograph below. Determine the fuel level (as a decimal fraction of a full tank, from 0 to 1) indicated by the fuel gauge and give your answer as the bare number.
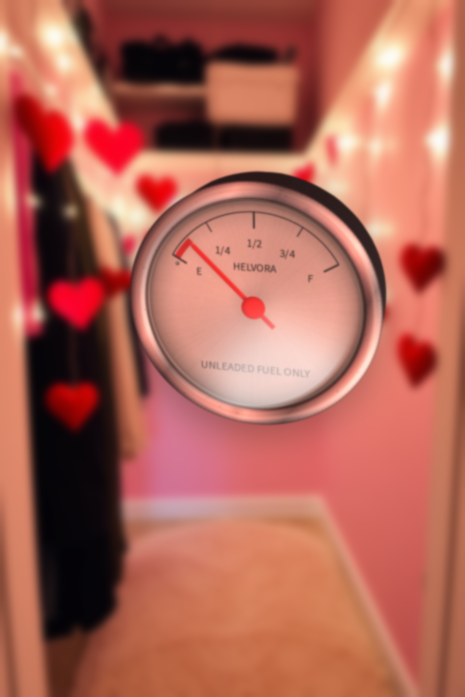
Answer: 0.125
